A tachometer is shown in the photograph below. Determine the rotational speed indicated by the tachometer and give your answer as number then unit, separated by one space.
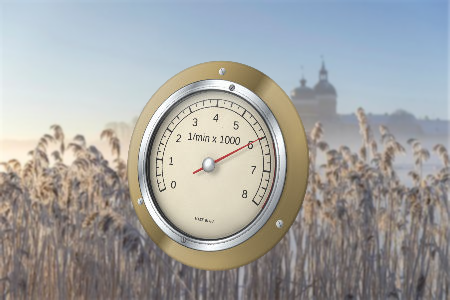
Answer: 6000 rpm
